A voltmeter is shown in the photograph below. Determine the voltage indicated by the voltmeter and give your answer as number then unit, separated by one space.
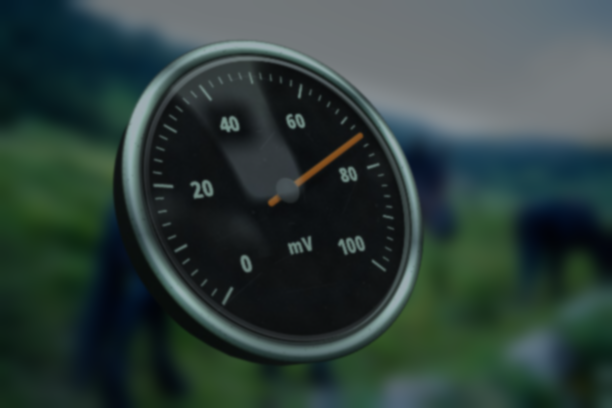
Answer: 74 mV
